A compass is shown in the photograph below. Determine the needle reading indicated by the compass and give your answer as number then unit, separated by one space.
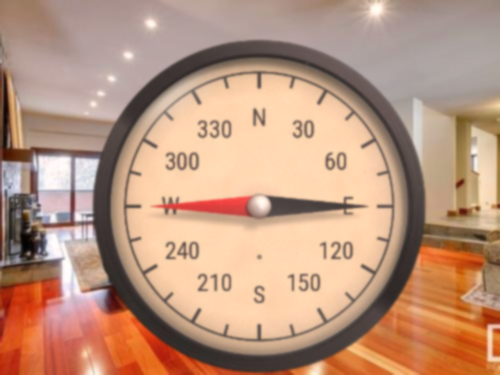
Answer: 270 °
